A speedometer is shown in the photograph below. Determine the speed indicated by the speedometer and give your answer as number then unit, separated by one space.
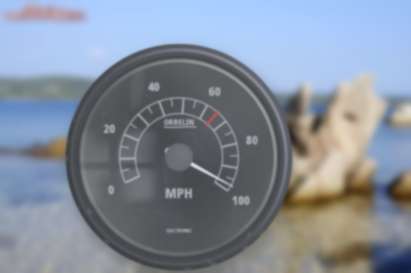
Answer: 97.5 mph
